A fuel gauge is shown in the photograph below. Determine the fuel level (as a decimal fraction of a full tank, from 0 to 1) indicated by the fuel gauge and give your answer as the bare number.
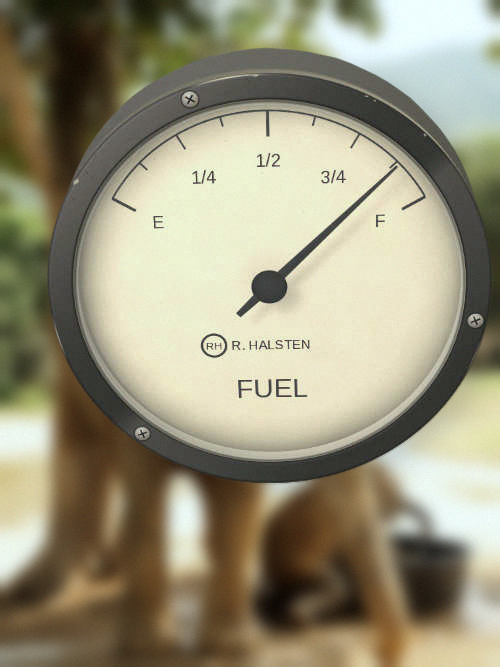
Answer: 0.875
